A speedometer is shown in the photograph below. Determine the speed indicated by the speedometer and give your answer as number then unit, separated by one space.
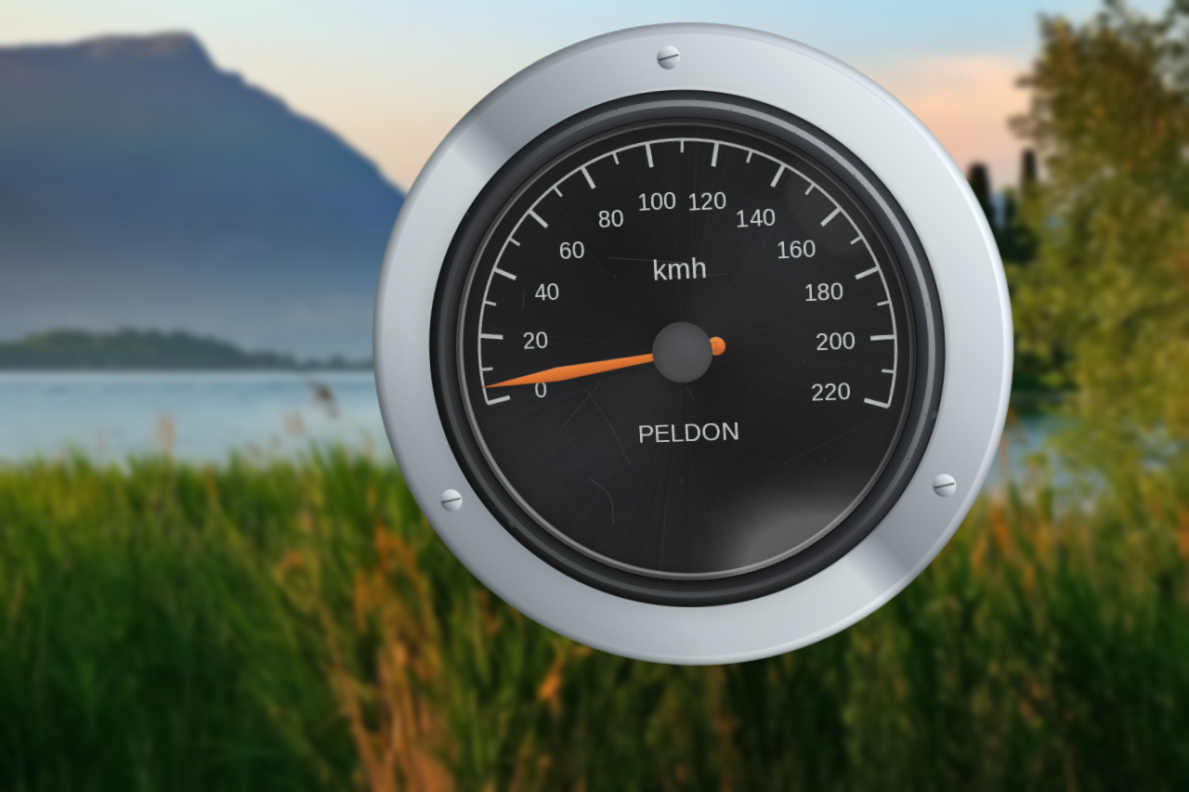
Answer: 5 km/h
